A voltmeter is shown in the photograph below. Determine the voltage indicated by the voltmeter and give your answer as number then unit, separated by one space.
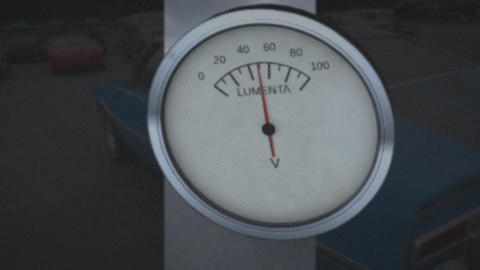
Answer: 50 V
